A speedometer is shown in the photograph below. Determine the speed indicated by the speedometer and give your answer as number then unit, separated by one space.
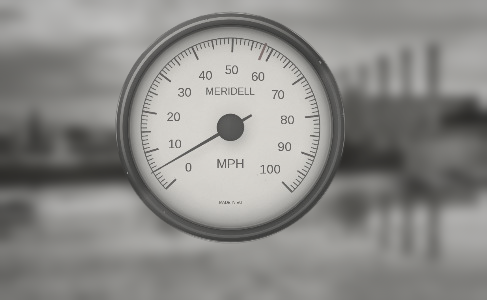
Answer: 5 mph
